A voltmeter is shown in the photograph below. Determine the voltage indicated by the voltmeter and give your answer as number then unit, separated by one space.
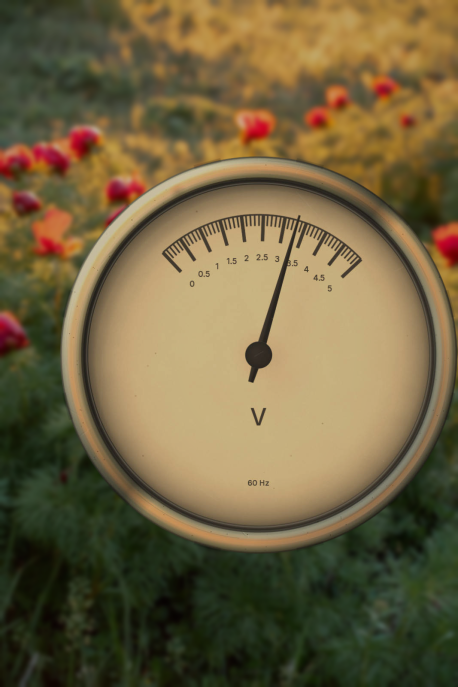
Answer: 3.3 V
